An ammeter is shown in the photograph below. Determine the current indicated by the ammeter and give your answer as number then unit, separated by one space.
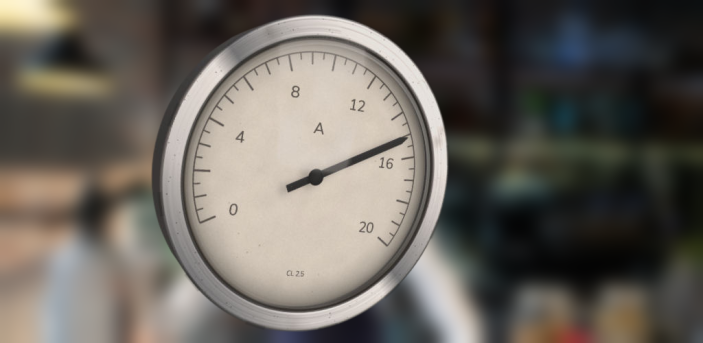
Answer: 15 A
